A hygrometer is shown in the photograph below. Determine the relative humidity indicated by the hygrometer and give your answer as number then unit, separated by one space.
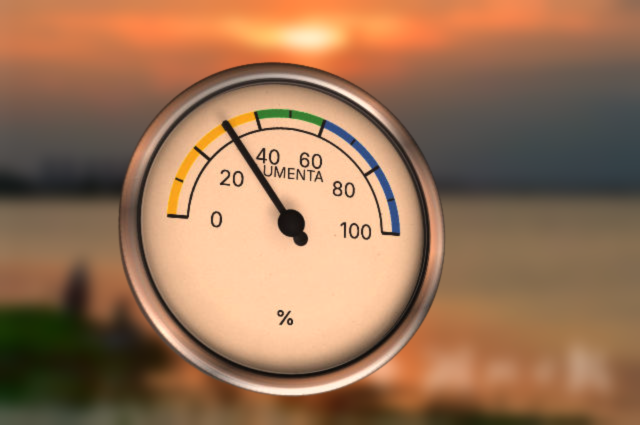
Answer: 30 %
